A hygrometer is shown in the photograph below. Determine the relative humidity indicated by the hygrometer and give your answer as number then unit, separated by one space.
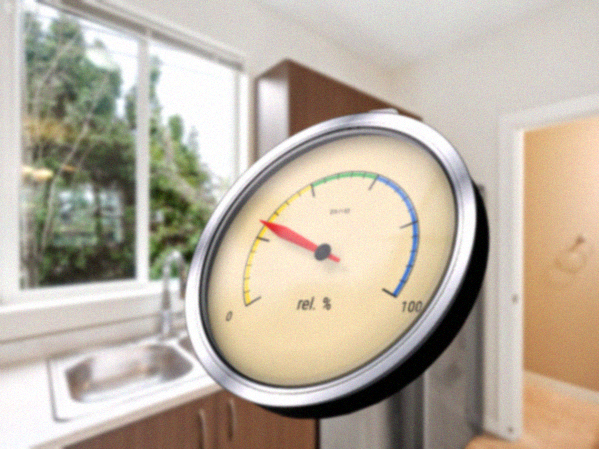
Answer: 24 %
